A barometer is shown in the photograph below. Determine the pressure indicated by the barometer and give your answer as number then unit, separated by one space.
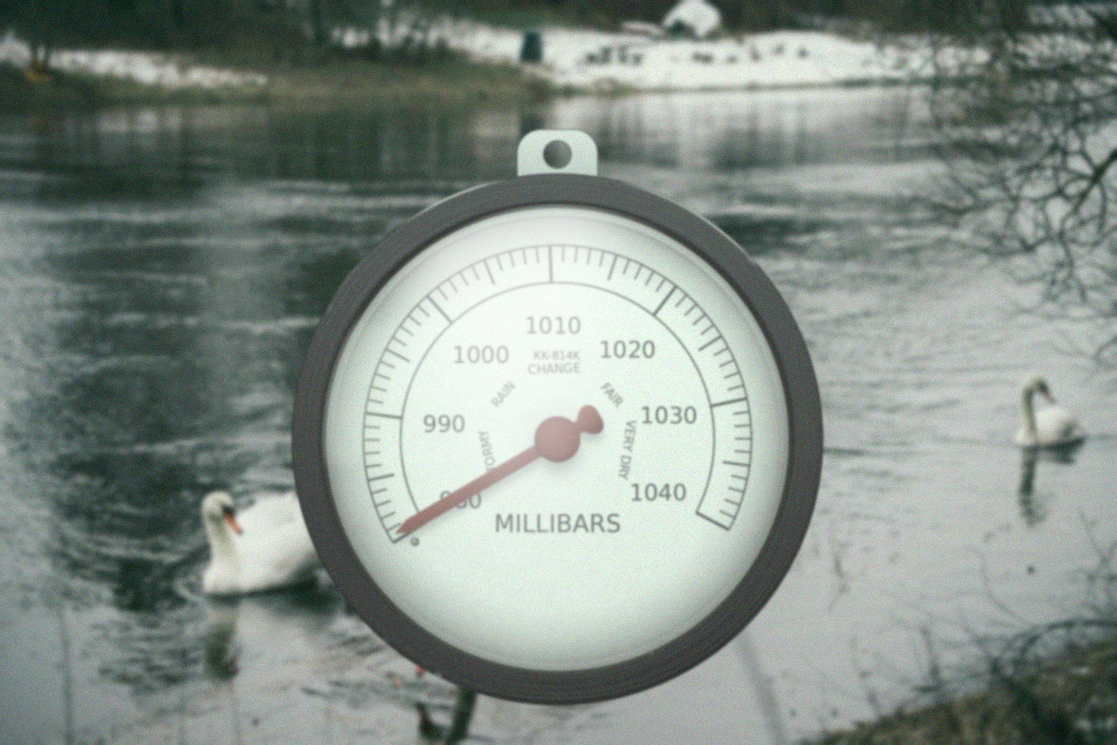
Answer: 980.5 mbar
